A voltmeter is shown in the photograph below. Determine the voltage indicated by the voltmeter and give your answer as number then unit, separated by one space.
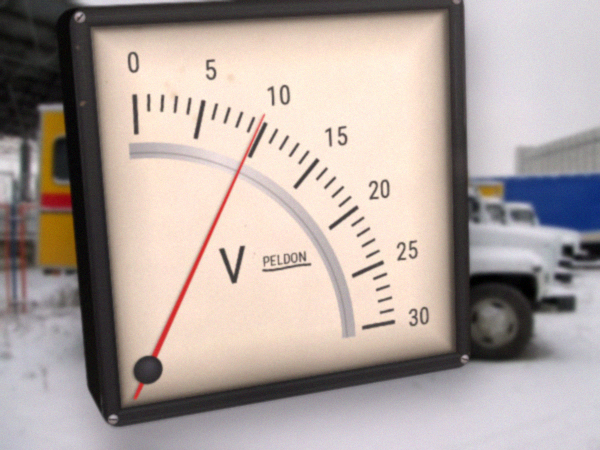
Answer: 9.5 V
